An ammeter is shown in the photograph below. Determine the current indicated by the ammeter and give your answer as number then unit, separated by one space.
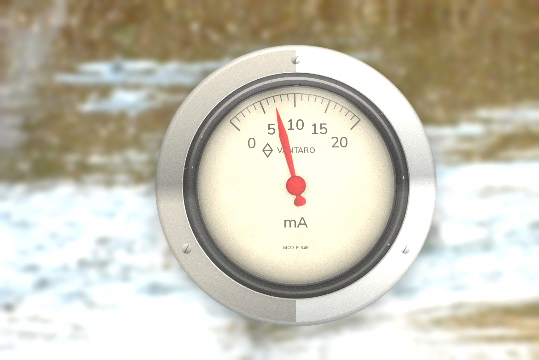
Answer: 7 mA
